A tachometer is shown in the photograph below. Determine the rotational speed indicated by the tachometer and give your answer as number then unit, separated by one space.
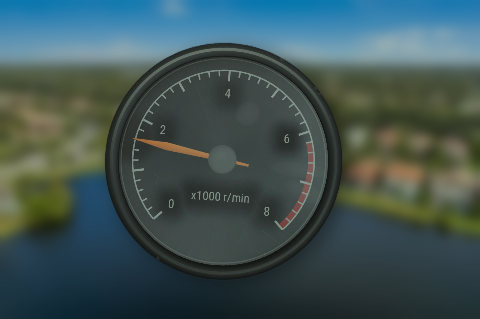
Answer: 1600 rpm
